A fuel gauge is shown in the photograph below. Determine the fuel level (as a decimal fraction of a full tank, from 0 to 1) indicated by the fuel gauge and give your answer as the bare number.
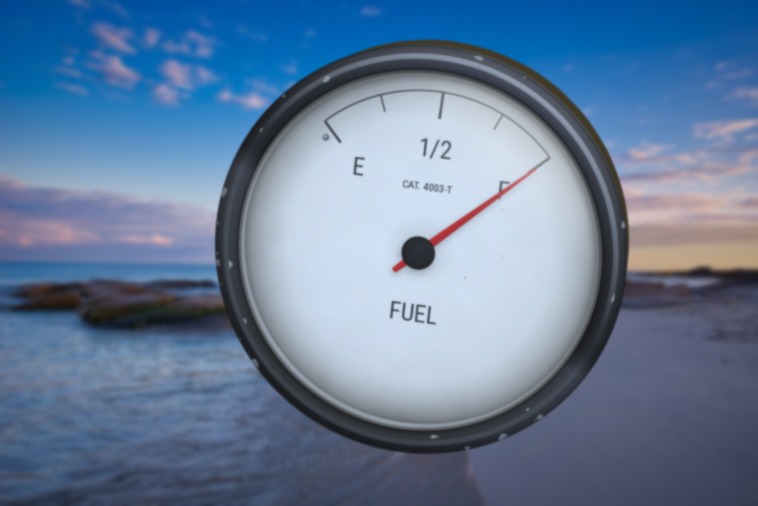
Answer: 1
